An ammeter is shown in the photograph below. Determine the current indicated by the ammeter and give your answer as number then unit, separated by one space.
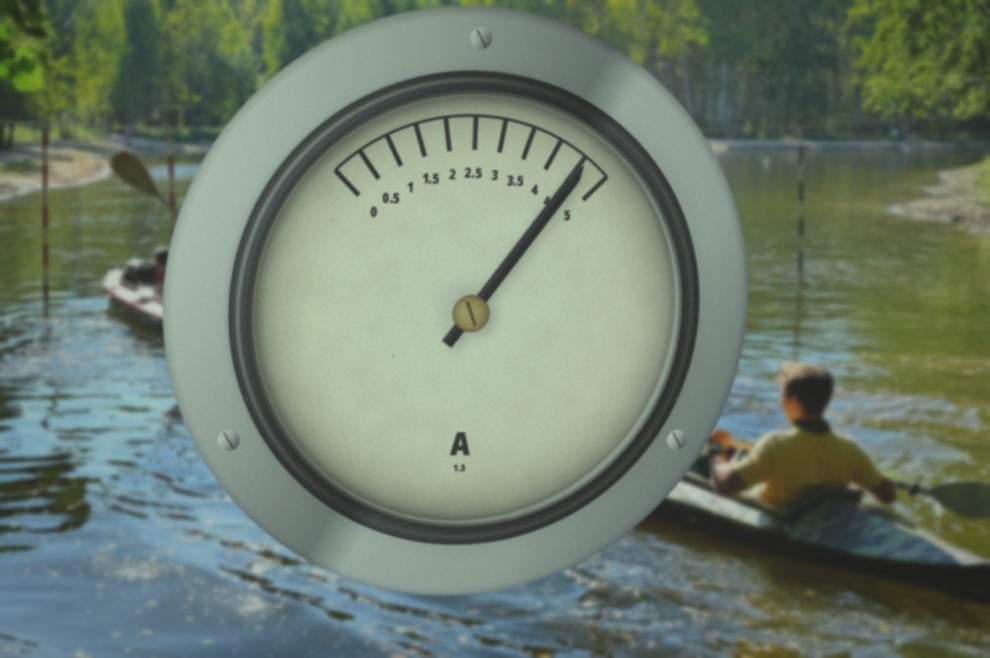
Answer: 4.5 A
